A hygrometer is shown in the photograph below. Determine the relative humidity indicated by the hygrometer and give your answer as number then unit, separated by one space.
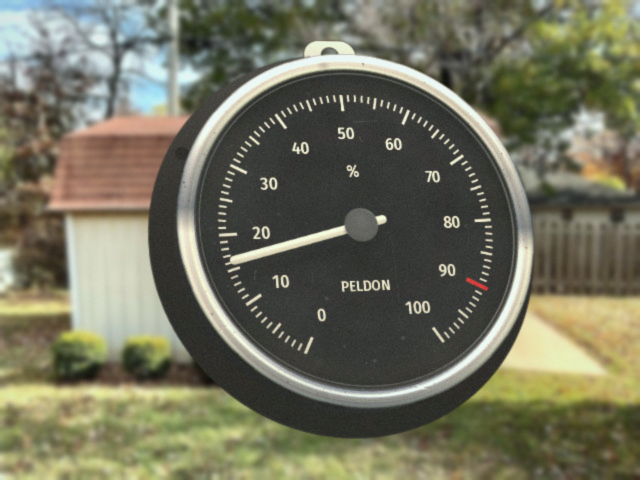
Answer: 16 %
